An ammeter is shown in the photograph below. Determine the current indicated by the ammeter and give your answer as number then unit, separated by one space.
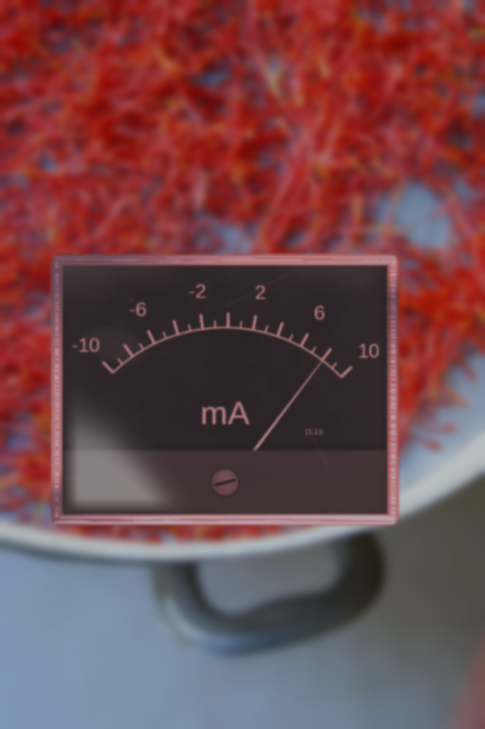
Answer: 8 mA
